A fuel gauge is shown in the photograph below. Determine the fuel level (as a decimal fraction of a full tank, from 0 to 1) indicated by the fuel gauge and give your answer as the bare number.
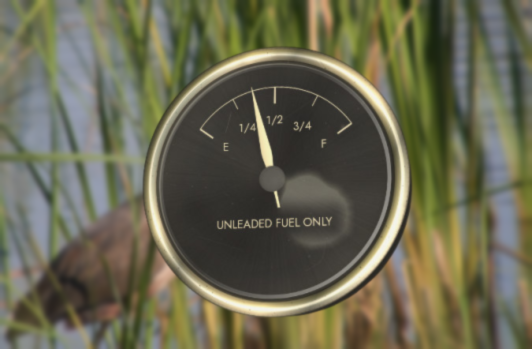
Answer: 0.375
